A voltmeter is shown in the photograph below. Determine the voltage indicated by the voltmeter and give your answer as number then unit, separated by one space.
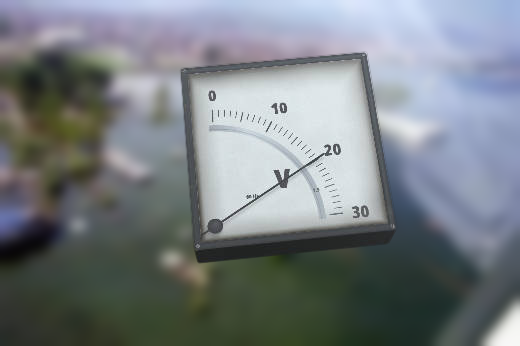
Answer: 20 V
